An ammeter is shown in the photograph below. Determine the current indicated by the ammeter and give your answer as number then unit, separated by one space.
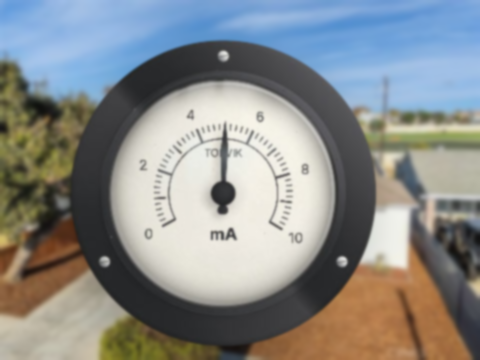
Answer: 5 mA
